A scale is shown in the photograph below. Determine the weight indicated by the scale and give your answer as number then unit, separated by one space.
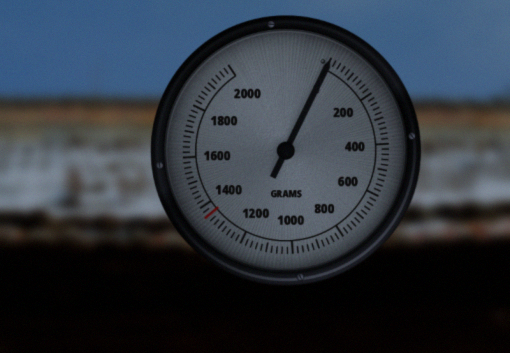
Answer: 0 g
